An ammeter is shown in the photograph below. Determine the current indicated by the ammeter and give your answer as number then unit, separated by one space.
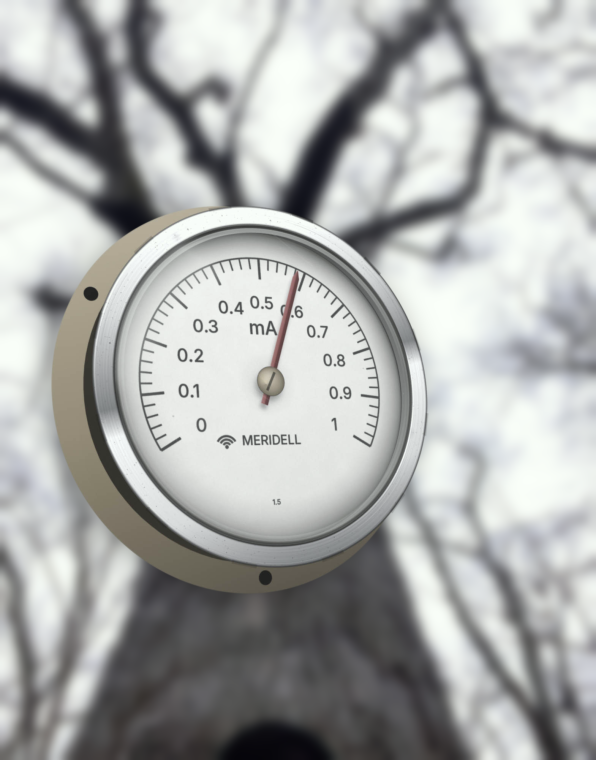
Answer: 0.58 mA
